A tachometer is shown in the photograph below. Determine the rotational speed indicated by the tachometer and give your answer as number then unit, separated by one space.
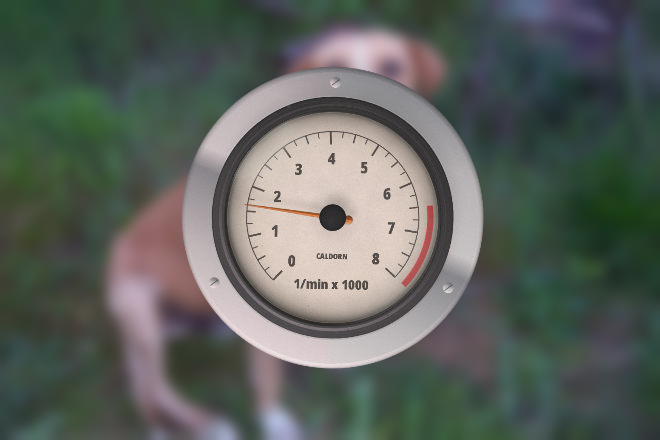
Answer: 1625 rpm
